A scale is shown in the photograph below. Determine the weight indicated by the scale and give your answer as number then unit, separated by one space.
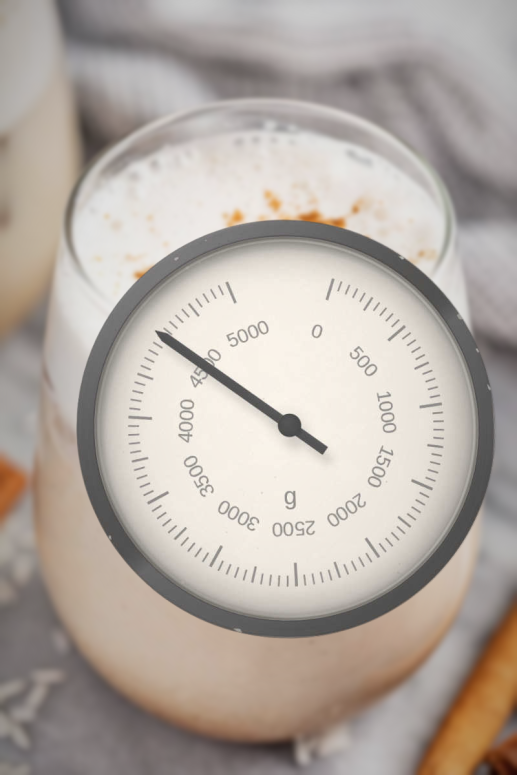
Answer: 4500 g
